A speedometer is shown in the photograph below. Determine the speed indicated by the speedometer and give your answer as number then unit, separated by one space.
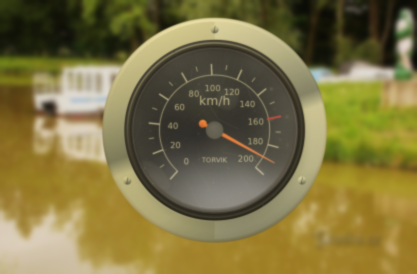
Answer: 190 km/h
